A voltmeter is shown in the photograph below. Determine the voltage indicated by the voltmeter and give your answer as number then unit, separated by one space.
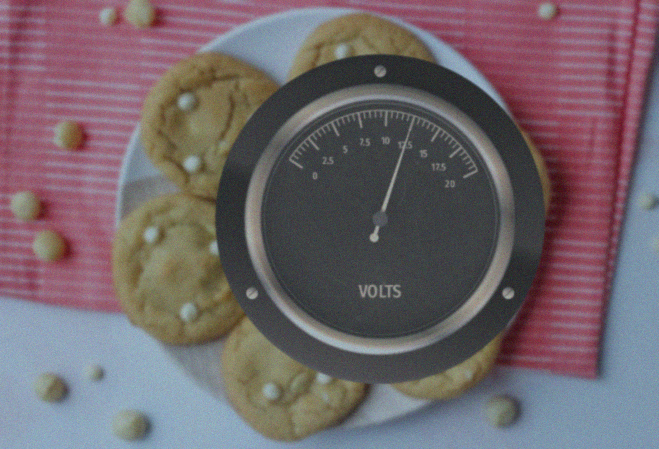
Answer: 12.5 V
